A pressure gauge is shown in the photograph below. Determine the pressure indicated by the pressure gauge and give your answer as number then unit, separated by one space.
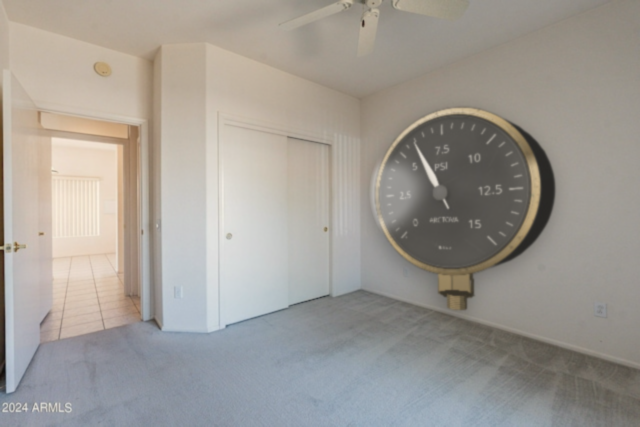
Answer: 6 psi
